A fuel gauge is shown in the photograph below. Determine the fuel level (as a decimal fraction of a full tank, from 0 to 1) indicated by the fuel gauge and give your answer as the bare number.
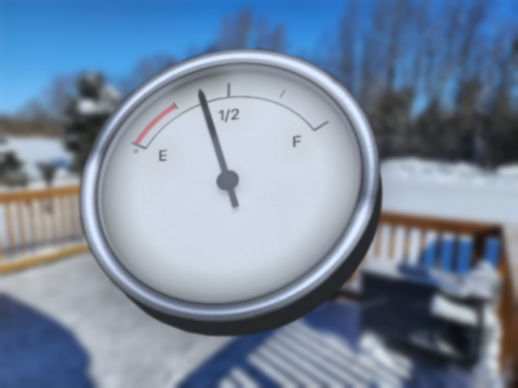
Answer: 0.375
